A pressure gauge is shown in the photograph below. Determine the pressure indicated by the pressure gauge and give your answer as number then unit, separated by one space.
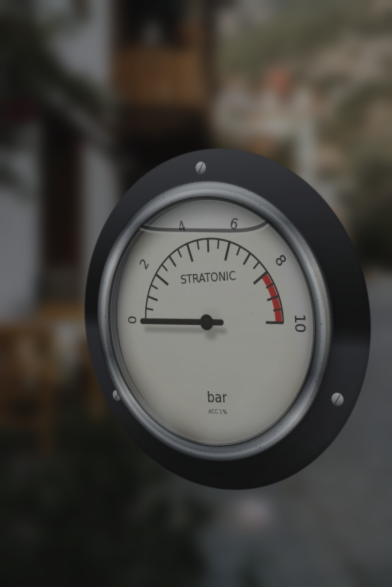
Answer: 0 bar
